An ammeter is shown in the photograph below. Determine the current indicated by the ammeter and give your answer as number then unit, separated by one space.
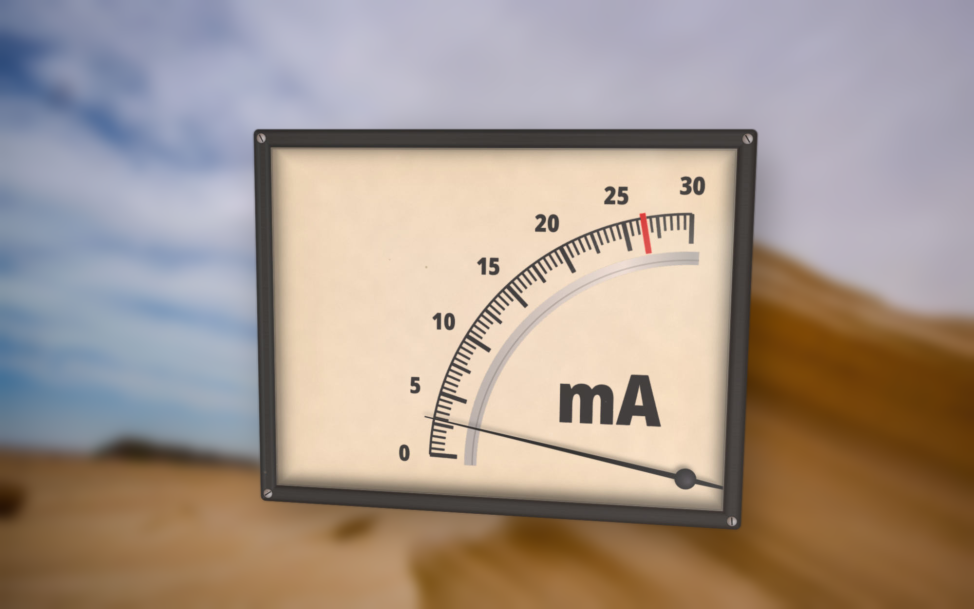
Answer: 3 mA
